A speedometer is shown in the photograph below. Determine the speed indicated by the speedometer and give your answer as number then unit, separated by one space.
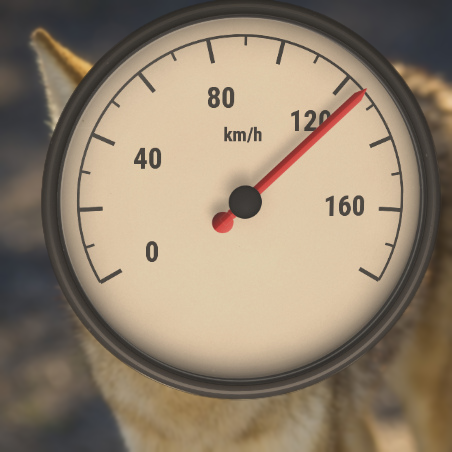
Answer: 125 km/h
